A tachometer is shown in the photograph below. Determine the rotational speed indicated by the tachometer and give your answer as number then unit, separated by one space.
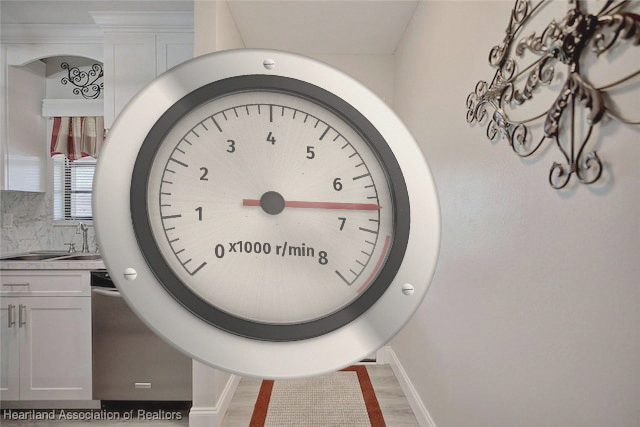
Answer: 6600 rpm
